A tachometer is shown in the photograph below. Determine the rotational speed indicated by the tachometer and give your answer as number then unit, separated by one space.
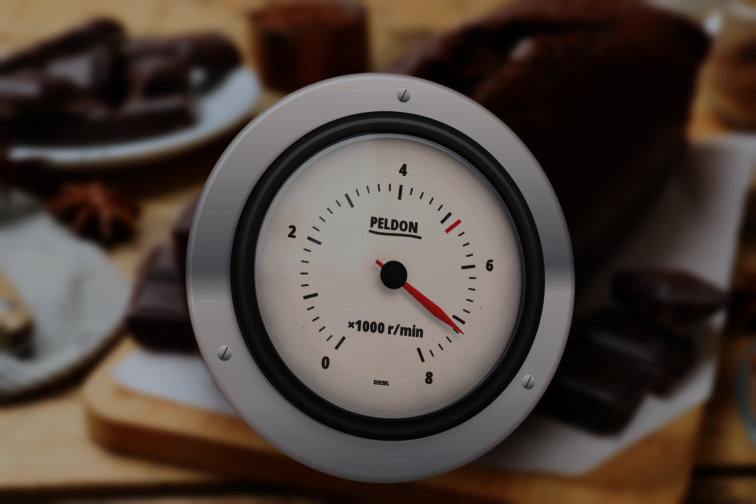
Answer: 7200 rpm
